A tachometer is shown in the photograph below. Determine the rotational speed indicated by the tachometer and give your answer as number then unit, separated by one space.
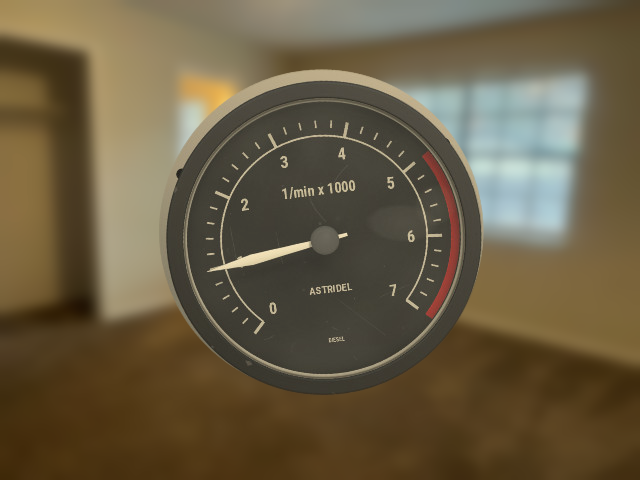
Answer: 1000 rpm
